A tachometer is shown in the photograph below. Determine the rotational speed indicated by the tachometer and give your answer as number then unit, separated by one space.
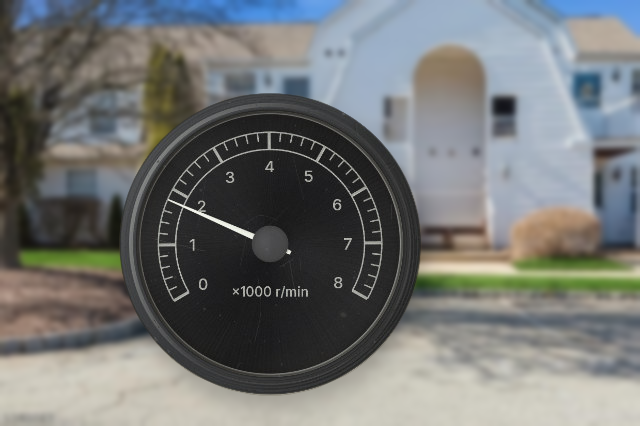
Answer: 1800 rpm
